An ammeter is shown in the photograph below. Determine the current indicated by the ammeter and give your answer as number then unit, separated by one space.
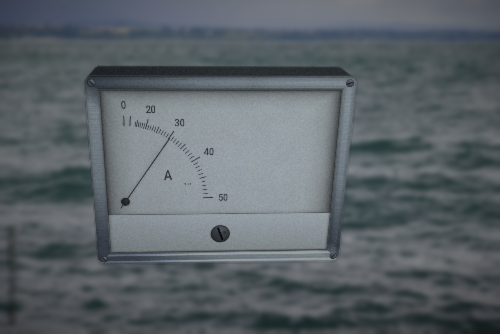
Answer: 30 A
